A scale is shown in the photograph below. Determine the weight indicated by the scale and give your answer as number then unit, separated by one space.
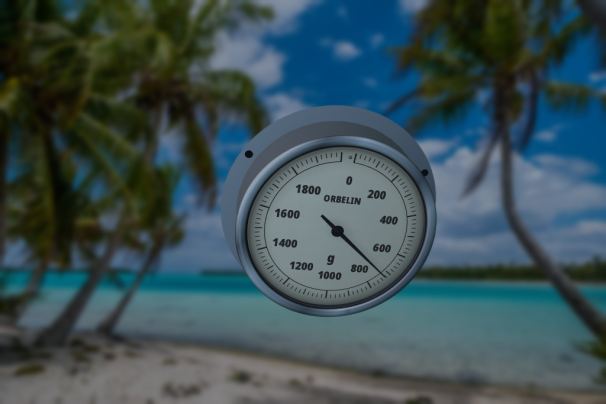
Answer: 720 g
